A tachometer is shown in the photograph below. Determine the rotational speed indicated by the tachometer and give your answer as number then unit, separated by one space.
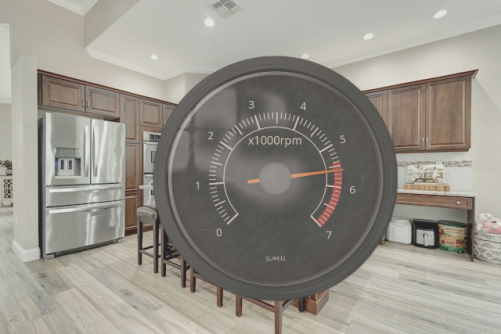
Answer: 5600 rpm
